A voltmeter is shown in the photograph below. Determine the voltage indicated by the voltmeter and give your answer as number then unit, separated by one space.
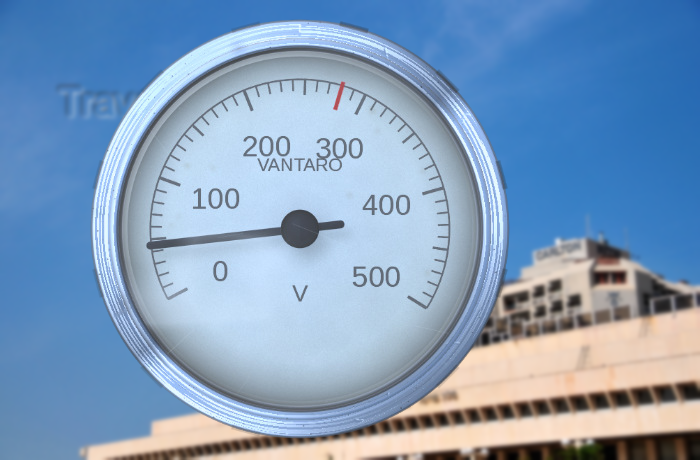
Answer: 45 V
